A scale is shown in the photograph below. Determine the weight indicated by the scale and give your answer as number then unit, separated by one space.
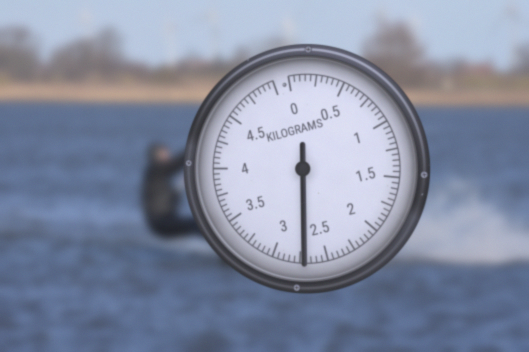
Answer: 2.7 kg
